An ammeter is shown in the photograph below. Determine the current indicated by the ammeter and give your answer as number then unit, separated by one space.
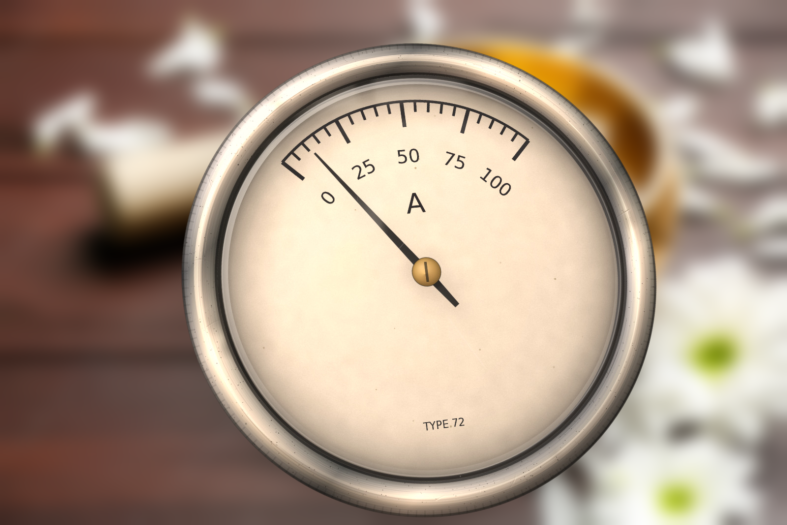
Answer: 10 A
